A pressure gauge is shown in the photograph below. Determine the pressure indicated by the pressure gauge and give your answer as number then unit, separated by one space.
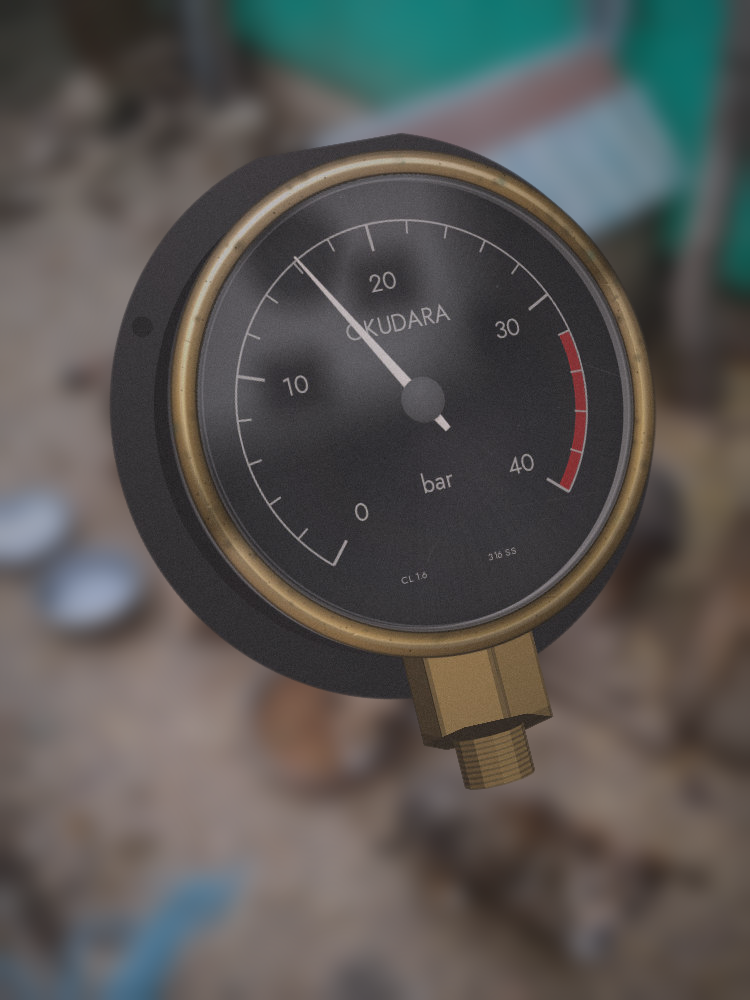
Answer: 16 bar
